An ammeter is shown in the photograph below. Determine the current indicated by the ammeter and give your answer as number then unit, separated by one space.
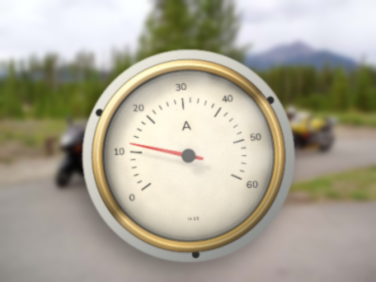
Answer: 12 A
